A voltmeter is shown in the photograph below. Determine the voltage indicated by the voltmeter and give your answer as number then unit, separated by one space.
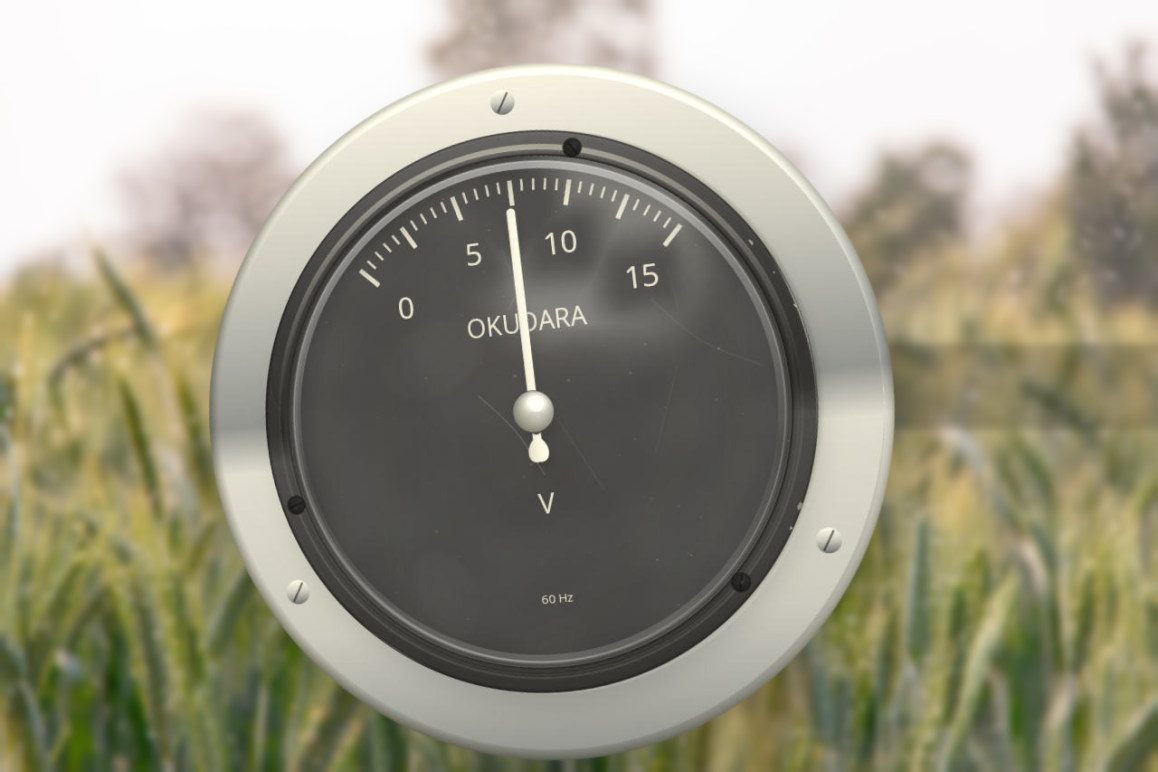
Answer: 7.5 V
